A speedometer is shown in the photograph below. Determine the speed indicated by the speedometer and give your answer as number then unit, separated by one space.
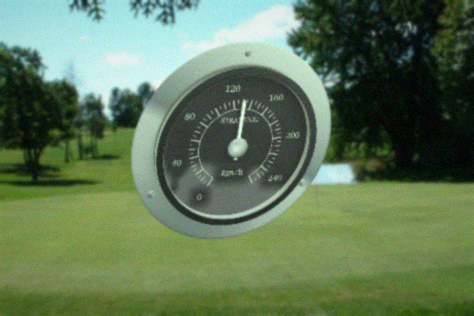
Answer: 130 km/h
